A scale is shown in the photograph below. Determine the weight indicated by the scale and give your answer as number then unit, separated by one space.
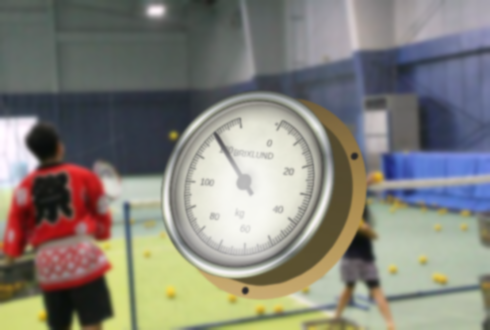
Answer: 120 kg
